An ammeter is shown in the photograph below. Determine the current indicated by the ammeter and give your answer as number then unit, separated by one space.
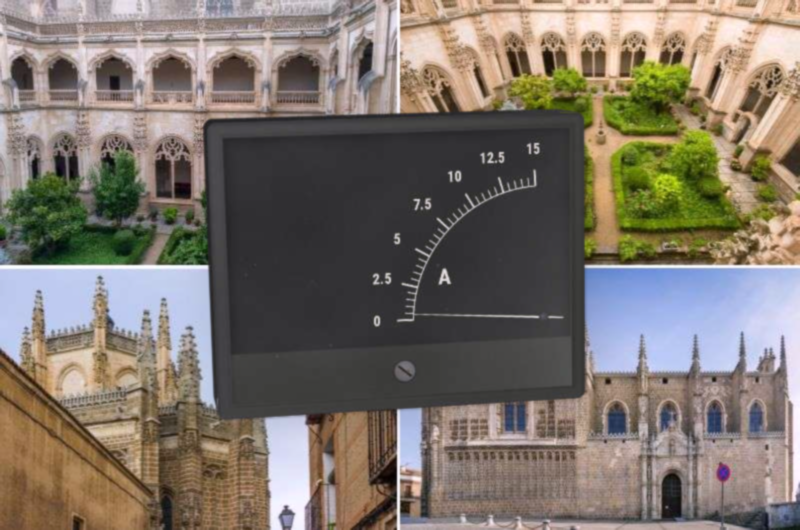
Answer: 0.5 A
